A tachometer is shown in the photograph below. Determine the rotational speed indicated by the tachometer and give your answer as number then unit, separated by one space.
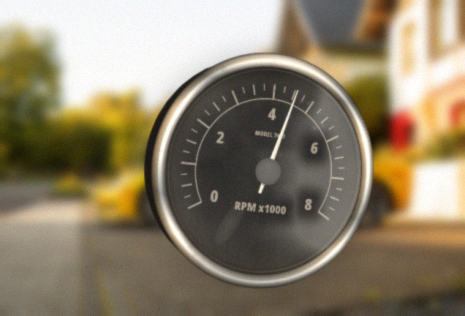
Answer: 4500 rpm
